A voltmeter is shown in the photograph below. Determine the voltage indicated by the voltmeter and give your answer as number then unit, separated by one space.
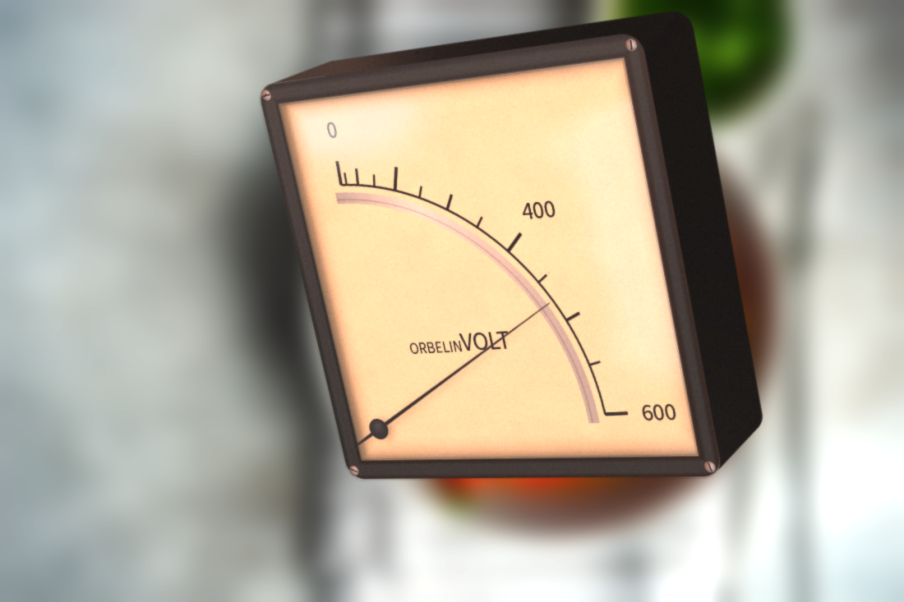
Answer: 475 V
